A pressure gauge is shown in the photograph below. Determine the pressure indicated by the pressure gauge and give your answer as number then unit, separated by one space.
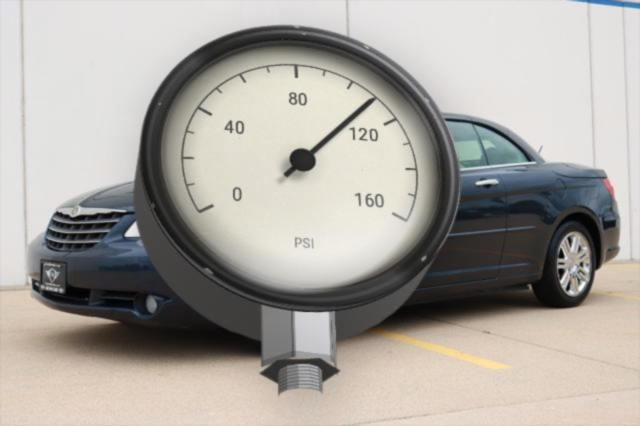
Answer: 110 psi
